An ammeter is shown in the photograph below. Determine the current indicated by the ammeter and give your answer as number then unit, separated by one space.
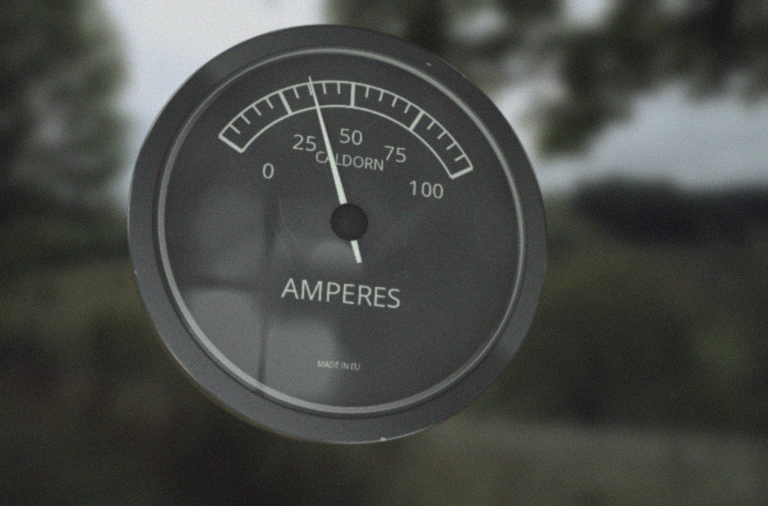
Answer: 35 A
